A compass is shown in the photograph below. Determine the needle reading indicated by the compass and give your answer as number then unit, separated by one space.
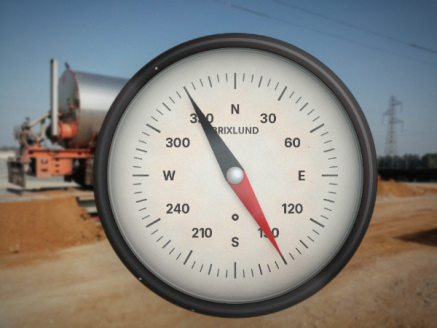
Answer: 150 °
